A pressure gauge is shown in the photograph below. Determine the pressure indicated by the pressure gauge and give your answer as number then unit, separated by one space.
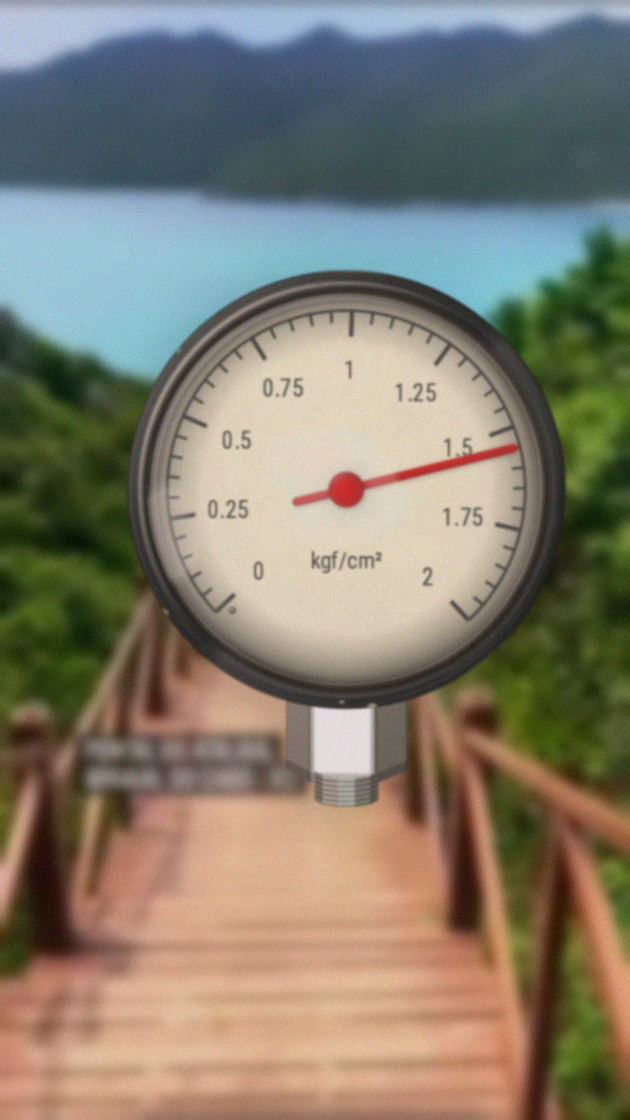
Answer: 1.55 kg/cm²
